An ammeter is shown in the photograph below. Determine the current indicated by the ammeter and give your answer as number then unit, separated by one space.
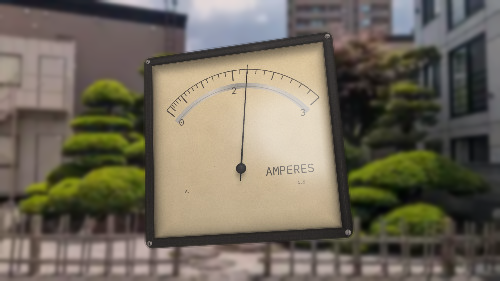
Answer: 2.2 A
